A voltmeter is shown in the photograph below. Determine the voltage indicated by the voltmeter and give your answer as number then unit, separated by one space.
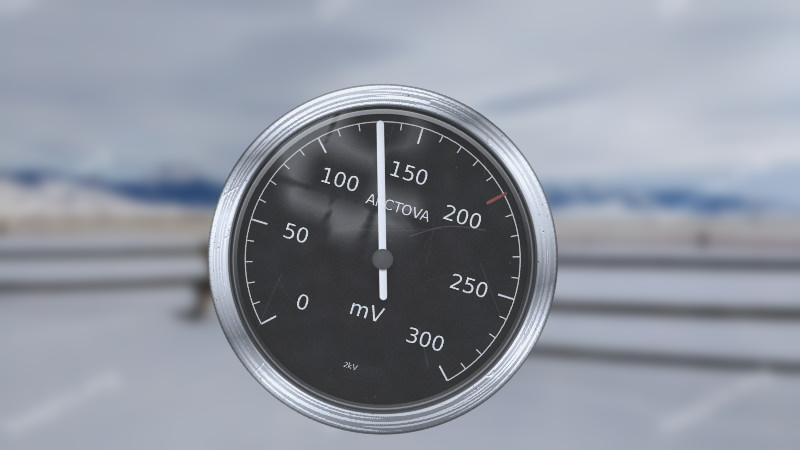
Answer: 130 mV
